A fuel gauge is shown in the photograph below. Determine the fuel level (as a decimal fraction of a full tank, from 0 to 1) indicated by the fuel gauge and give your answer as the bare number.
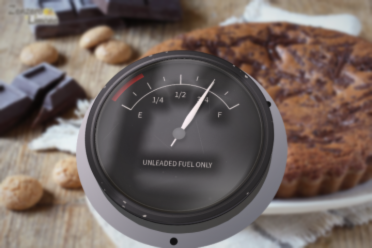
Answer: 0.75
